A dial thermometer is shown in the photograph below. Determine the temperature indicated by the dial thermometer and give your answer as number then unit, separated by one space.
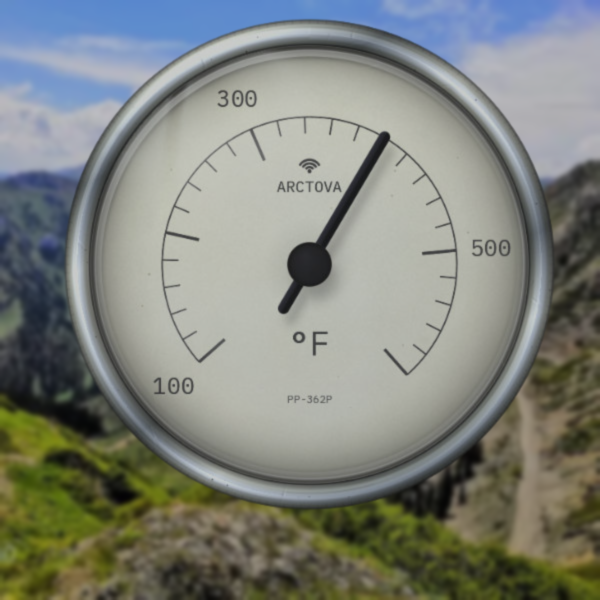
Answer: 400 °F
